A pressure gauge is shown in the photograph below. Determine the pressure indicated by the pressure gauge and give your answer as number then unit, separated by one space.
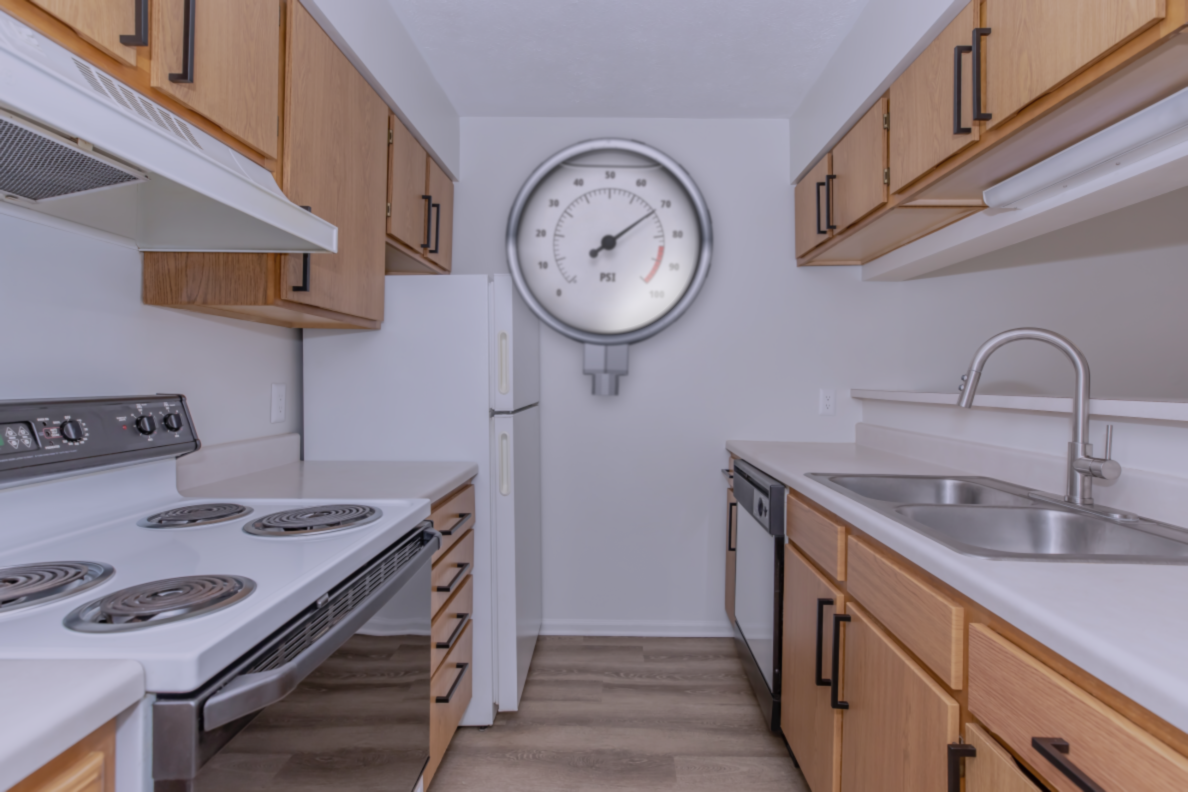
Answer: 70 psi
